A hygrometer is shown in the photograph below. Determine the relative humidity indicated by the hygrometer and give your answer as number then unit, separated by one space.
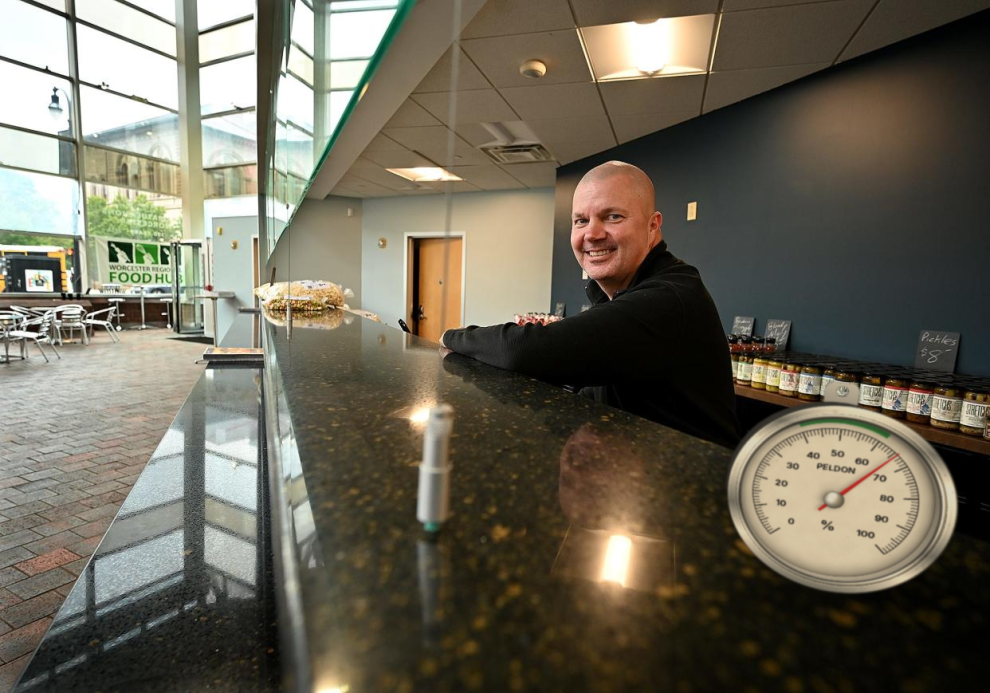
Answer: 65 %
